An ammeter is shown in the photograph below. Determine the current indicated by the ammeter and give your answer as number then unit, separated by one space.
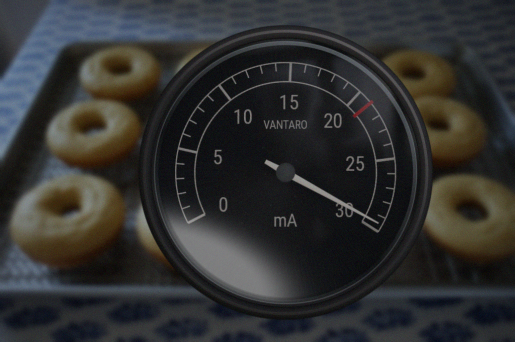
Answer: 29.5 mA
